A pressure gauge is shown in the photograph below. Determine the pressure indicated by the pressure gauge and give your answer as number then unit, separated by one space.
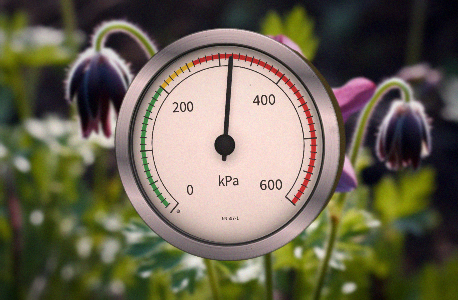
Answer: 320 kPa
